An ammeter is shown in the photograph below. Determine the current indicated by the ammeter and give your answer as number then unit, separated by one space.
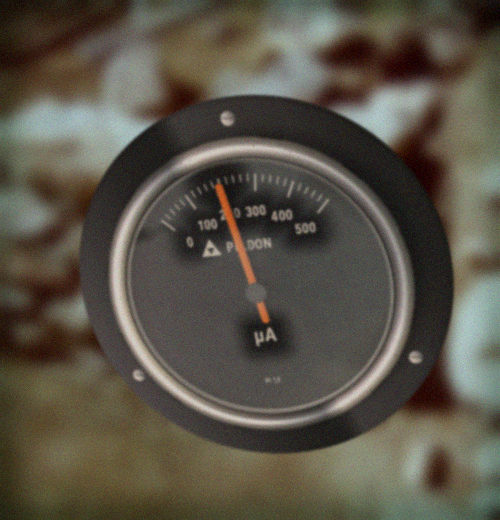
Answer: 200 µA
